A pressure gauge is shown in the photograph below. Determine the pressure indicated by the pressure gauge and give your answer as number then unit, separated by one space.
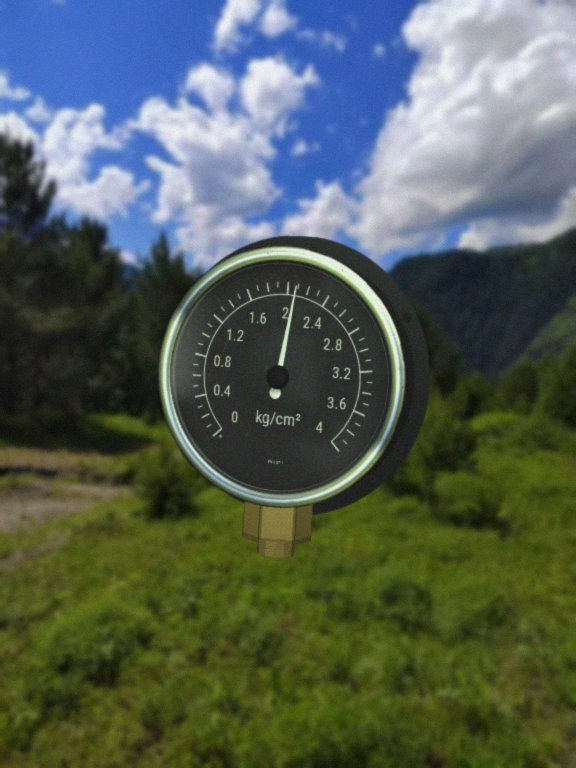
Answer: 2.1 kg/cm²
